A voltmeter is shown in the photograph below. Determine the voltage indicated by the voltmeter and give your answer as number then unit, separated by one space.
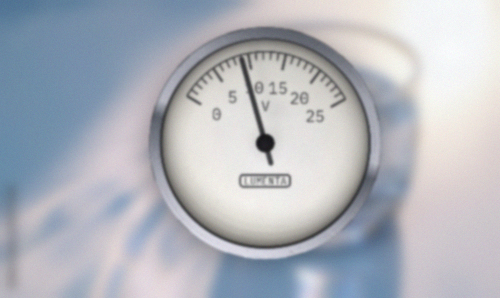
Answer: 9 V
